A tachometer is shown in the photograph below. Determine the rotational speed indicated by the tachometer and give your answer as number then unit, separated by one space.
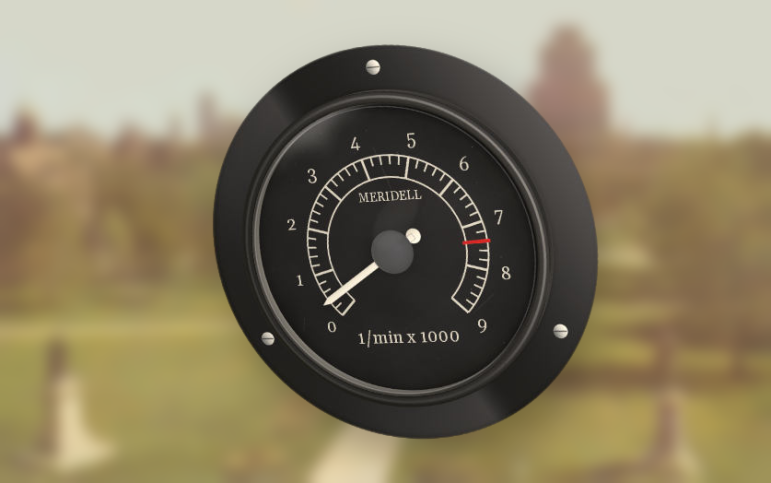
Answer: 400 rpm
